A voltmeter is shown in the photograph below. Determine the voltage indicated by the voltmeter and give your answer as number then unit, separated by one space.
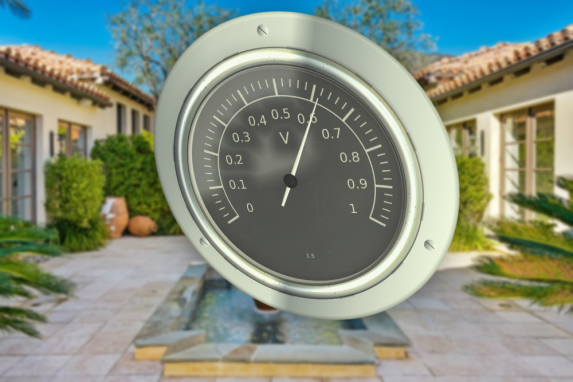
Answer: 0.62 V
